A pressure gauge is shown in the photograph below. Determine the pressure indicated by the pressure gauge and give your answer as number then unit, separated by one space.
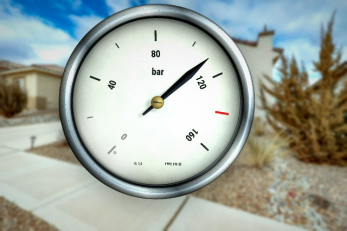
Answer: 110 bar
